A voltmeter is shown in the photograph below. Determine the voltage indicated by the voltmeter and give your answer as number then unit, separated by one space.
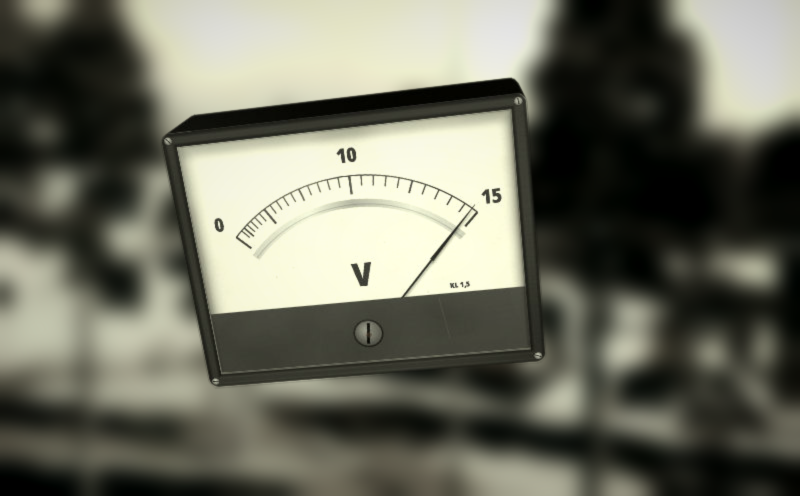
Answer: 14.75 V
